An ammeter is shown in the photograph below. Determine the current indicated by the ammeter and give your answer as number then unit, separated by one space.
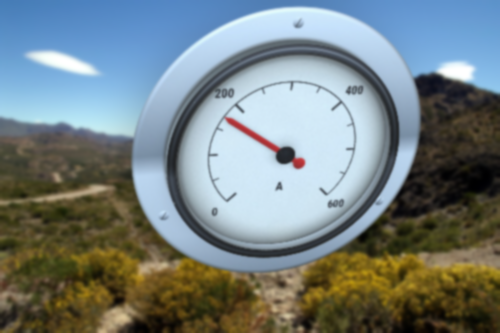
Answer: 175 A
